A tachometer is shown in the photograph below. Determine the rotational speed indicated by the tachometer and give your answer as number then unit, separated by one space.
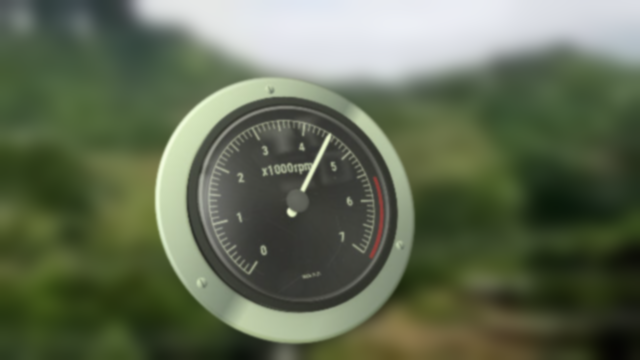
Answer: 4500 rpm
